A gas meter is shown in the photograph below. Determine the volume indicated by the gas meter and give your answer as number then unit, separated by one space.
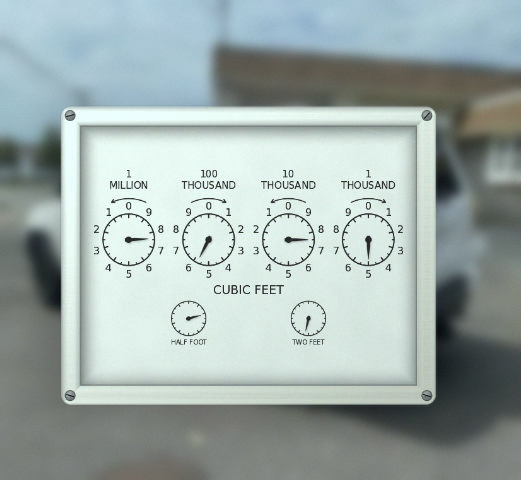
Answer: 757500 ft³
